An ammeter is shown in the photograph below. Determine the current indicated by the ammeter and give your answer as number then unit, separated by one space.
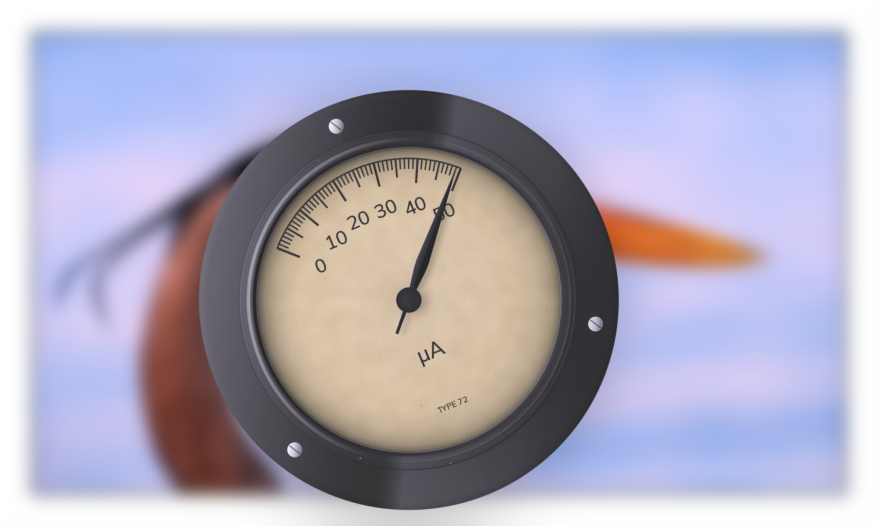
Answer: 49 µA
